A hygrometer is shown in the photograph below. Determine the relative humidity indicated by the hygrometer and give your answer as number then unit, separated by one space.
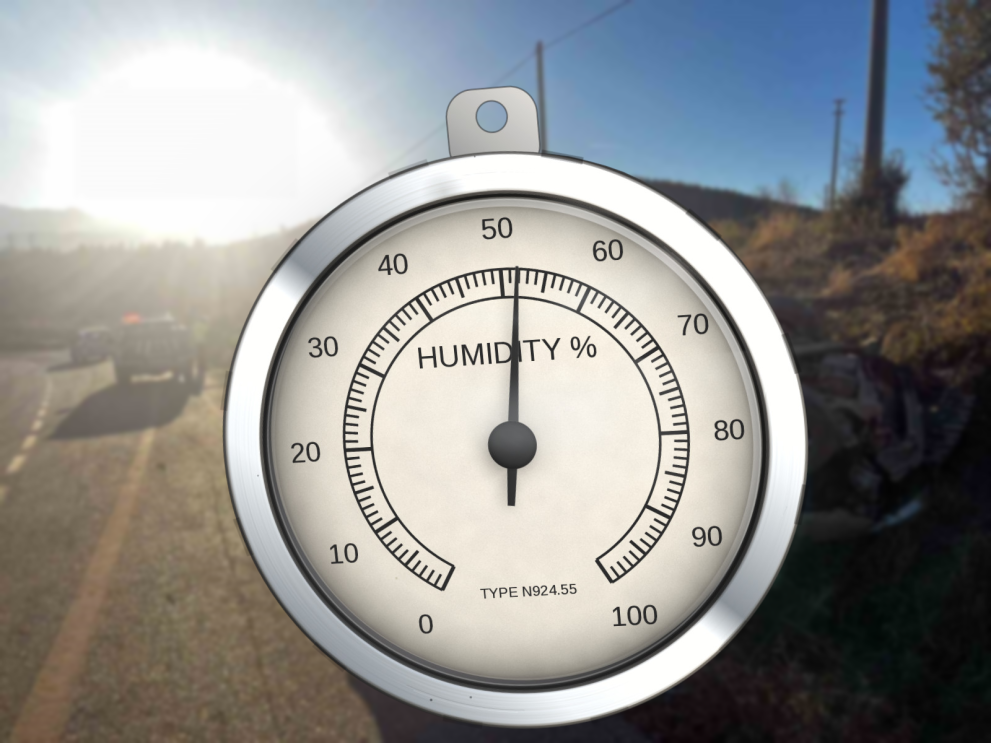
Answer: 52 %
